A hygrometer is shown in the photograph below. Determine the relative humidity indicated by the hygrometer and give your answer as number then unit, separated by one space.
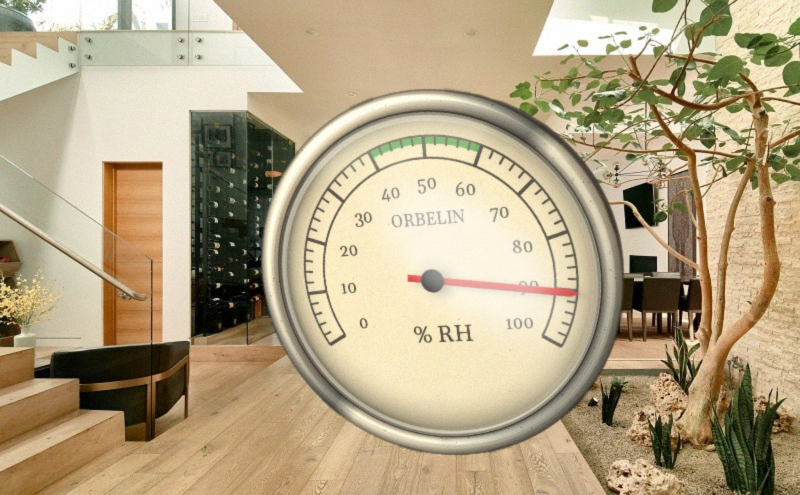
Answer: 90 %
